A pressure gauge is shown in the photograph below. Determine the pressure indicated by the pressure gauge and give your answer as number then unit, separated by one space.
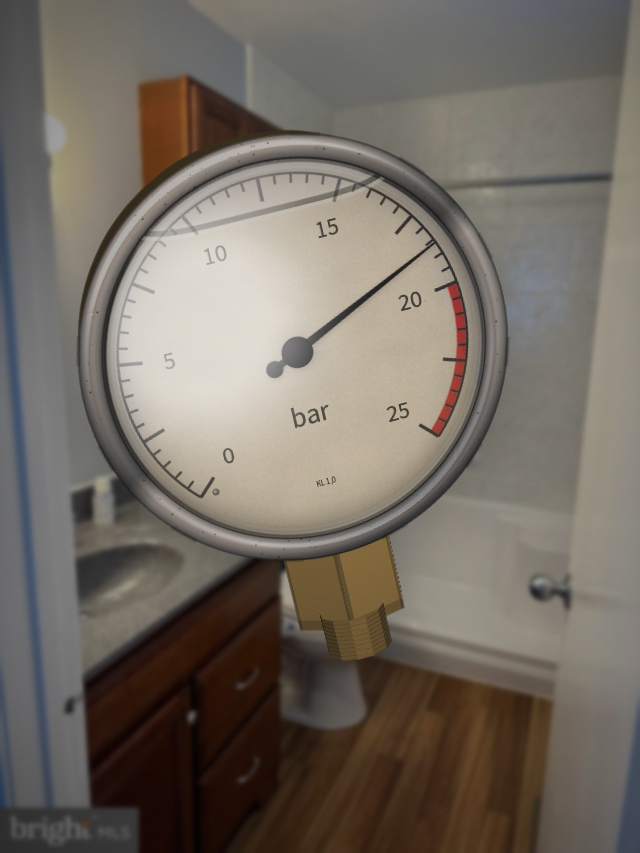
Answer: 18.5 bar
